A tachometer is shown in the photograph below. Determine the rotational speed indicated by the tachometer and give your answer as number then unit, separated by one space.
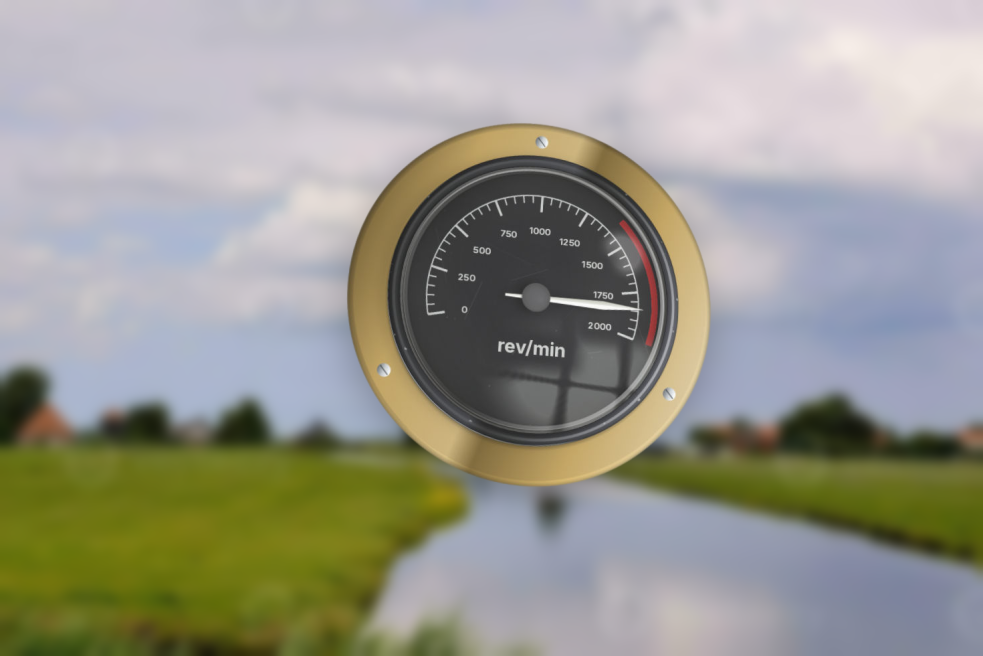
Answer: 1850 rpm
